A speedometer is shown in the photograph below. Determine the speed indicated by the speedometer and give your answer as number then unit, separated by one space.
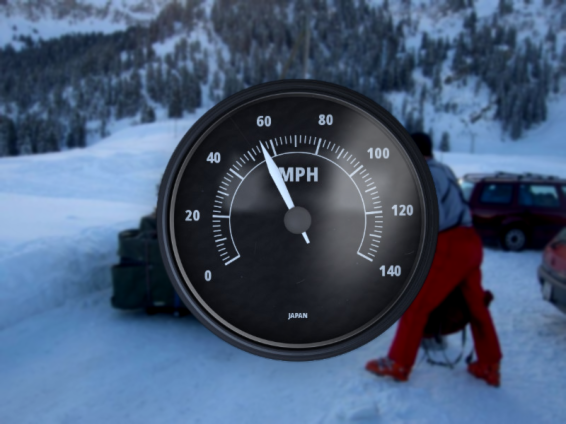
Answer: 56 mph
